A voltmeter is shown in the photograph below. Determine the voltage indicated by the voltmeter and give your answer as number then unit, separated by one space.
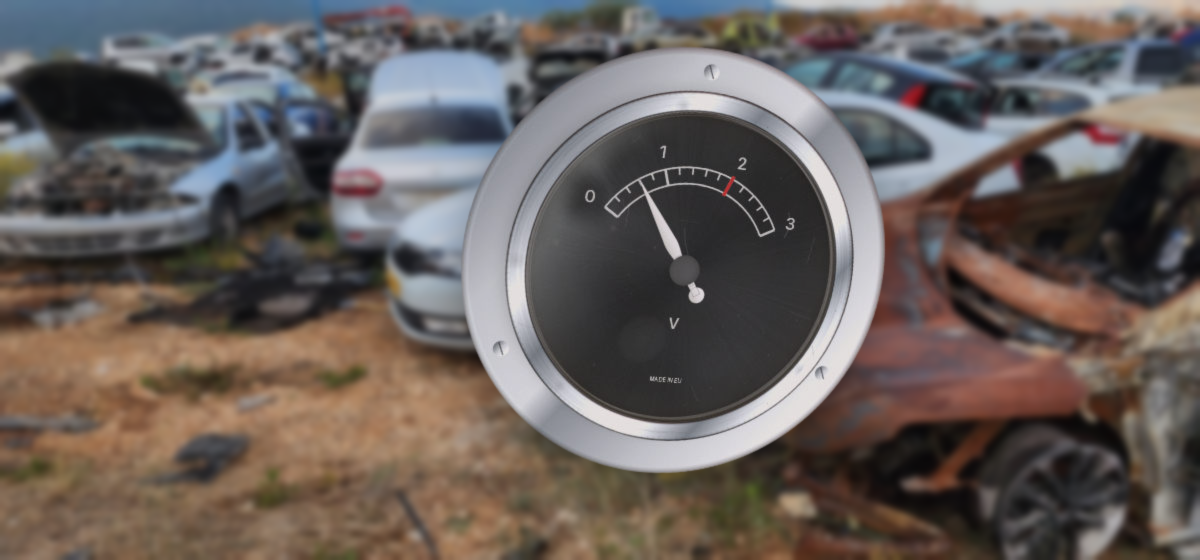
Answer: 0.6 V
